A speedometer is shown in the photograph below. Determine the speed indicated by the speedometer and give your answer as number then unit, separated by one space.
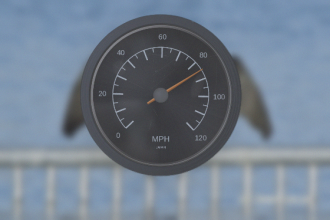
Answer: 85 mph
